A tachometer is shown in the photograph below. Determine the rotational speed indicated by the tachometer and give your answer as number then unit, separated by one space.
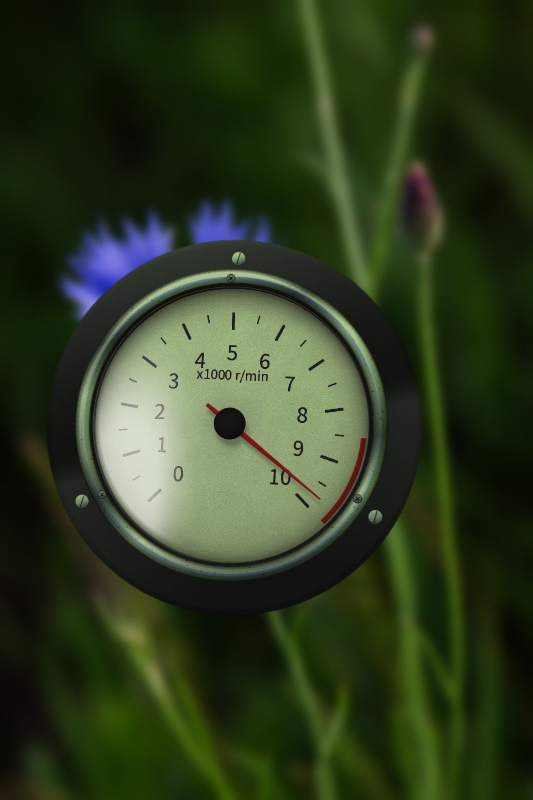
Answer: 9750 rpm
